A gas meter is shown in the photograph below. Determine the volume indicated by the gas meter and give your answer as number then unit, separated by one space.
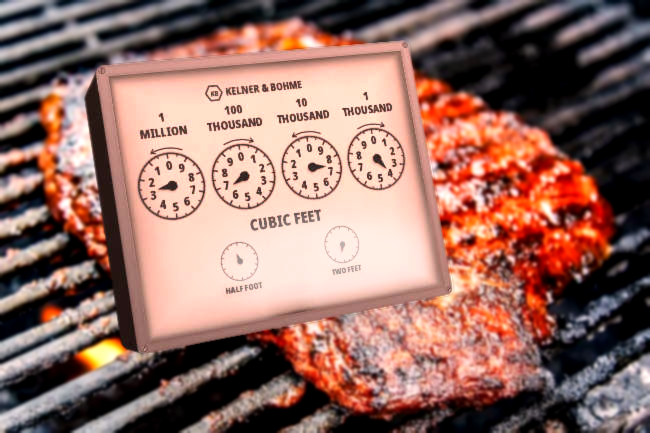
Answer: 267400 ft³
